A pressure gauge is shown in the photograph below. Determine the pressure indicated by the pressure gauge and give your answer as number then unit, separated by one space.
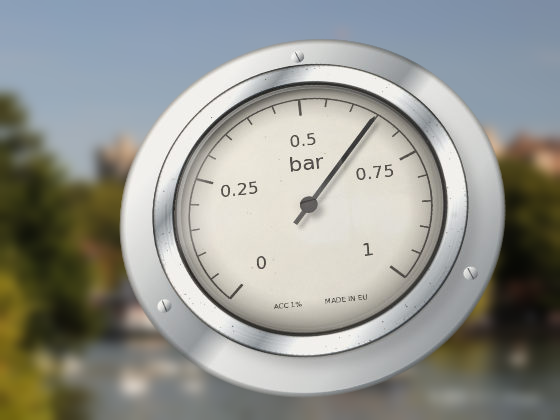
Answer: 0.65 bar
